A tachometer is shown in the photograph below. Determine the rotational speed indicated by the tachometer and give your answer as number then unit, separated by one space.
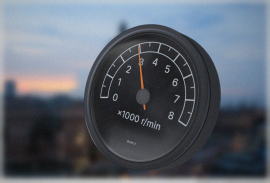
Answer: 3000 rpm
